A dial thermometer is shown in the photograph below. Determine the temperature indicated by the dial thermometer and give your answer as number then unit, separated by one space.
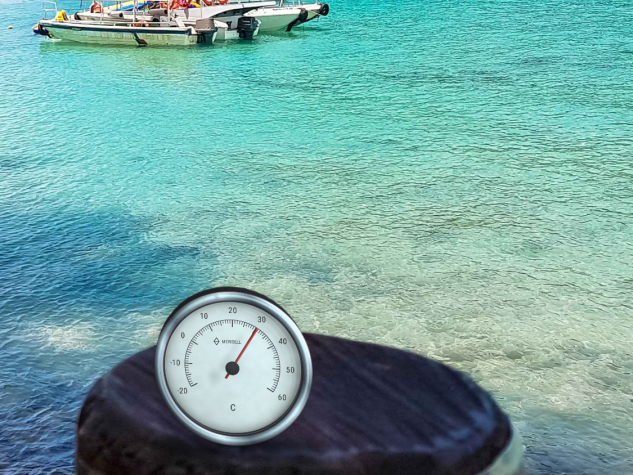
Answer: 30 °C
